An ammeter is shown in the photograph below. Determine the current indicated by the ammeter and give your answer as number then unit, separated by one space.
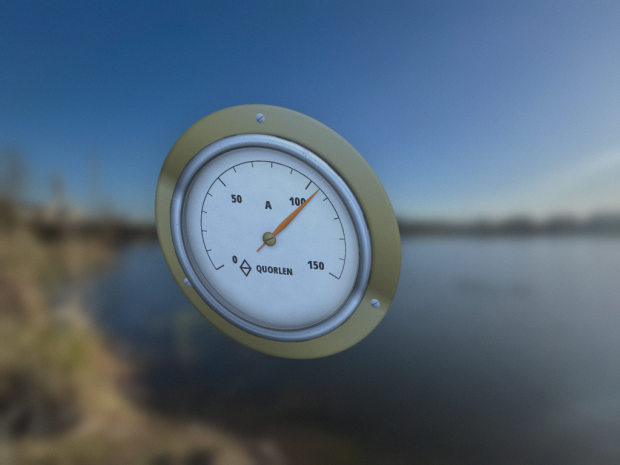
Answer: 105 A
